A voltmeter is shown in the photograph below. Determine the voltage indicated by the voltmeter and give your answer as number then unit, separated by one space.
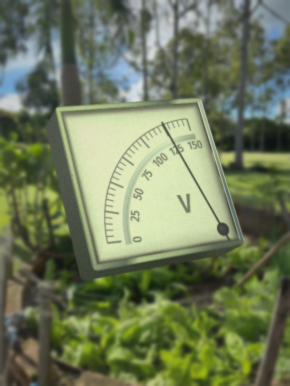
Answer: 125 V
